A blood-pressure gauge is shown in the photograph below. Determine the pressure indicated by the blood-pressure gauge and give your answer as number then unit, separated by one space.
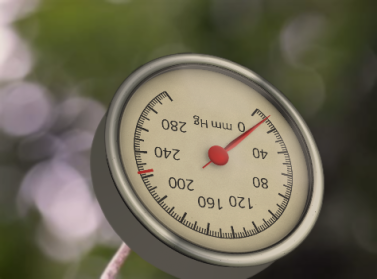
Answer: 10 mmHg
